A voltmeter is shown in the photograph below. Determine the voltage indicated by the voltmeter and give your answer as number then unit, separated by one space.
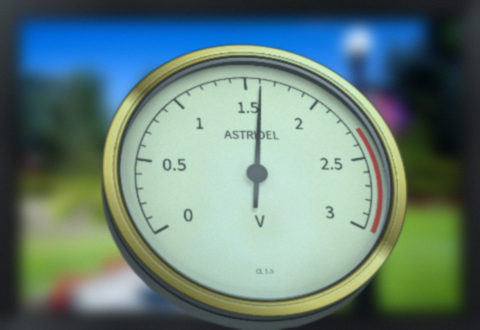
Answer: 1.6 V
